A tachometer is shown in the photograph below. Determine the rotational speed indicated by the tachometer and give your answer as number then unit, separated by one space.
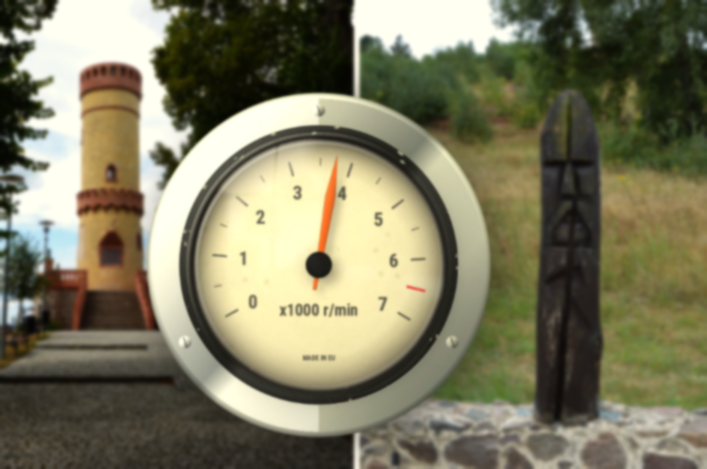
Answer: 3750 rpm
